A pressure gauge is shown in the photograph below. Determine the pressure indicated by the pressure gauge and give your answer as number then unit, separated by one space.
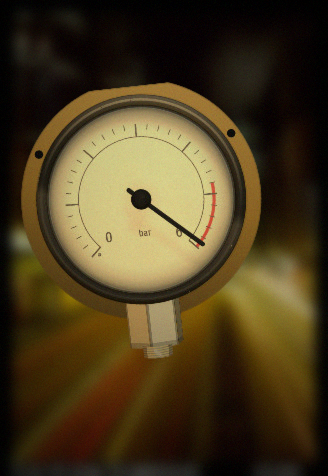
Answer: 5.9 bar
